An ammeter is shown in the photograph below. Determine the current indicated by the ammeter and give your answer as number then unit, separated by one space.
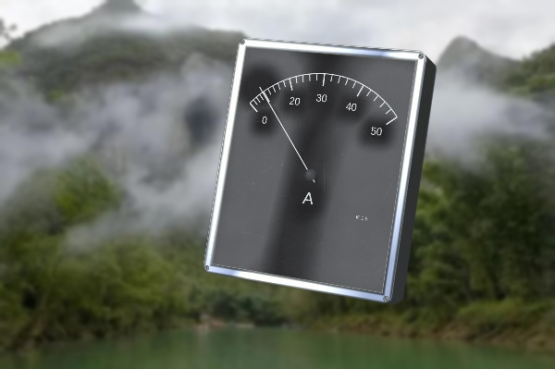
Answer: 10 A
